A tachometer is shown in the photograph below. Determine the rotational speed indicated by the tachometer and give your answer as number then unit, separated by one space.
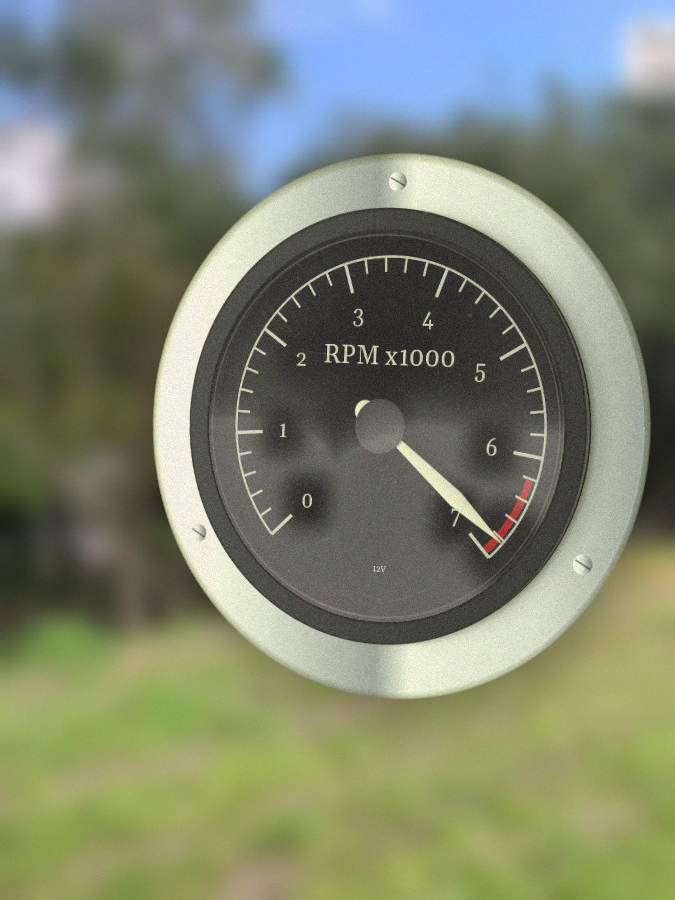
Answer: 6800 rpm
